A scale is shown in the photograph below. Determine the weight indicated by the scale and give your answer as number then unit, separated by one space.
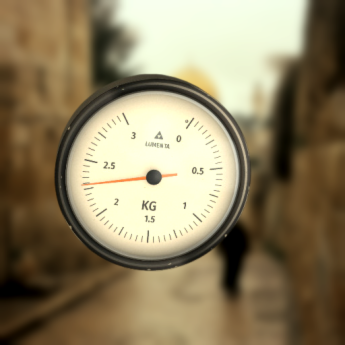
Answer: 2.3 kg
